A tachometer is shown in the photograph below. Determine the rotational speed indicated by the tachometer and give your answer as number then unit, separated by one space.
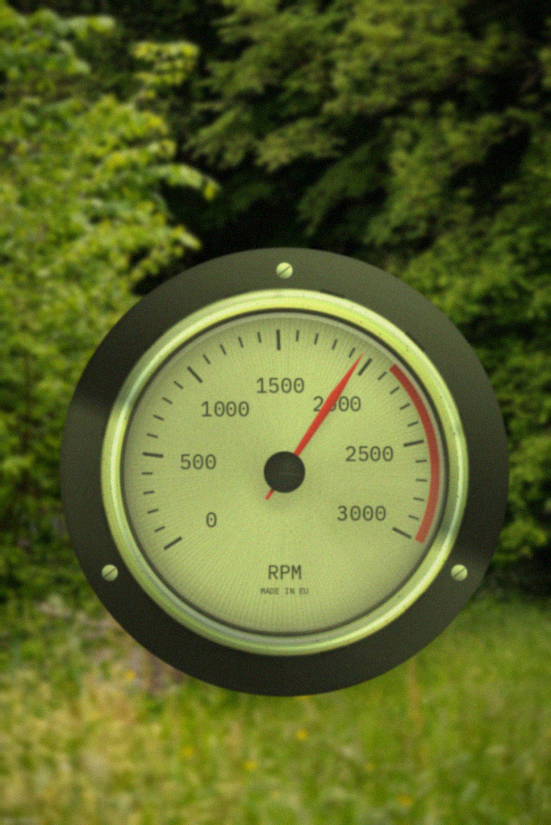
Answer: 1950 rpm
